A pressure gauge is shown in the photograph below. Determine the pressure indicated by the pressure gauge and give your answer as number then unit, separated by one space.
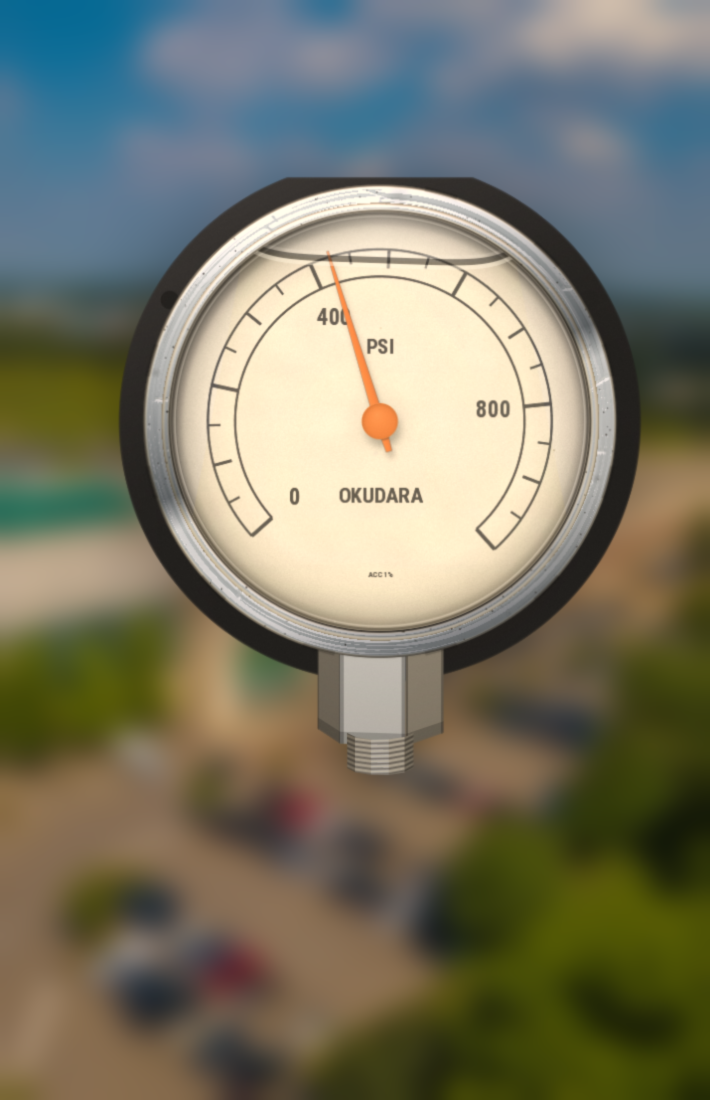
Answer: 425 psi
